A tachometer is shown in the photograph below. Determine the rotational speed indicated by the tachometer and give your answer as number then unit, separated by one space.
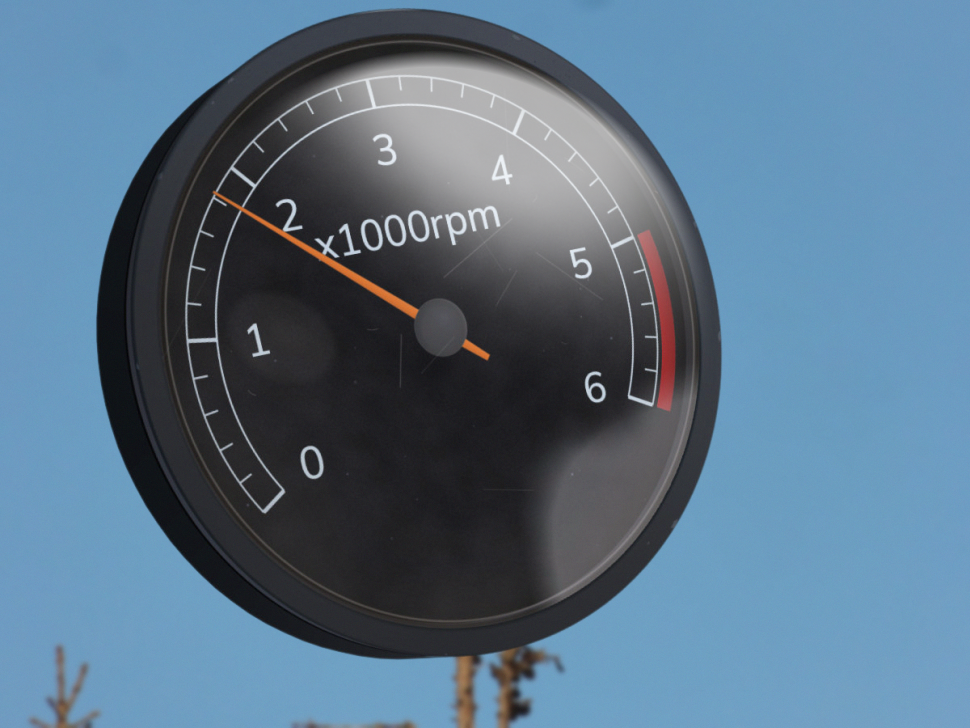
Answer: 1800 rpm
